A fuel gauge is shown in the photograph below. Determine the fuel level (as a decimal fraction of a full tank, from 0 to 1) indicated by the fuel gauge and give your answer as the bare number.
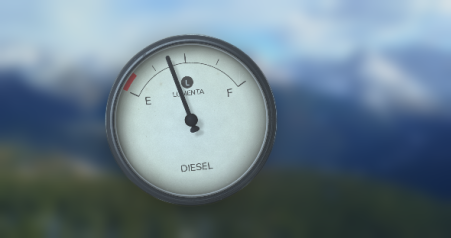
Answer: 0.375
